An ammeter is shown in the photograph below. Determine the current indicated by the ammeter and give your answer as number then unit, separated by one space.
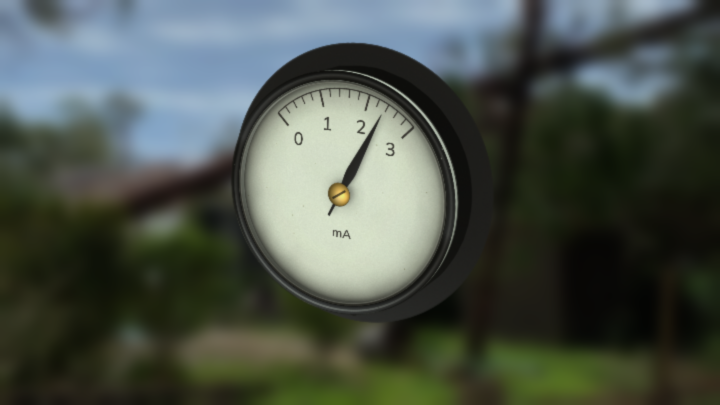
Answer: 2.4 mA
